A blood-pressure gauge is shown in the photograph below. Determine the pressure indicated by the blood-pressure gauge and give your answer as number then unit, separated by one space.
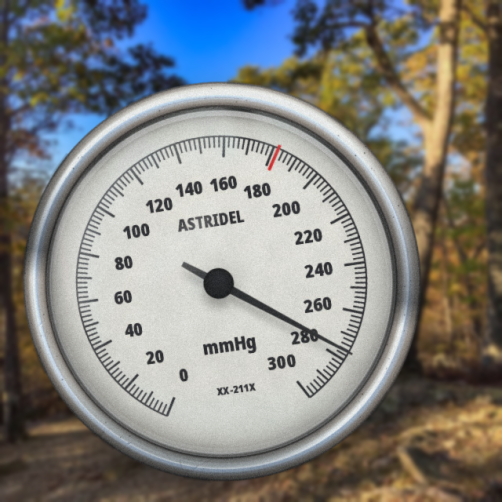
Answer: 276 mmHg
